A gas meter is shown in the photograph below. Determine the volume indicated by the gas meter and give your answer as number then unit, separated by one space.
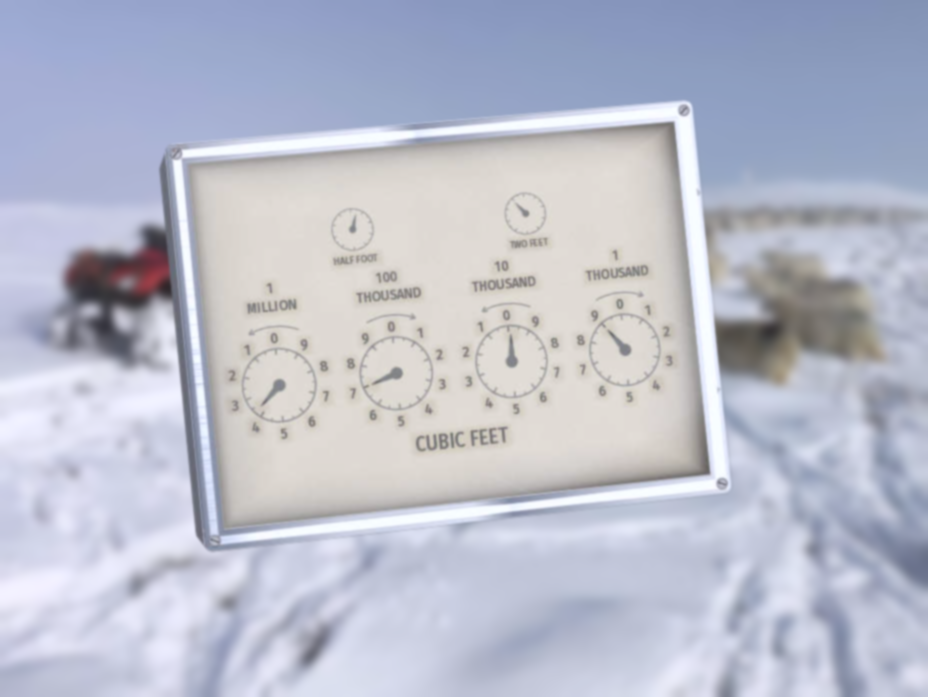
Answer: 369900 ft³
